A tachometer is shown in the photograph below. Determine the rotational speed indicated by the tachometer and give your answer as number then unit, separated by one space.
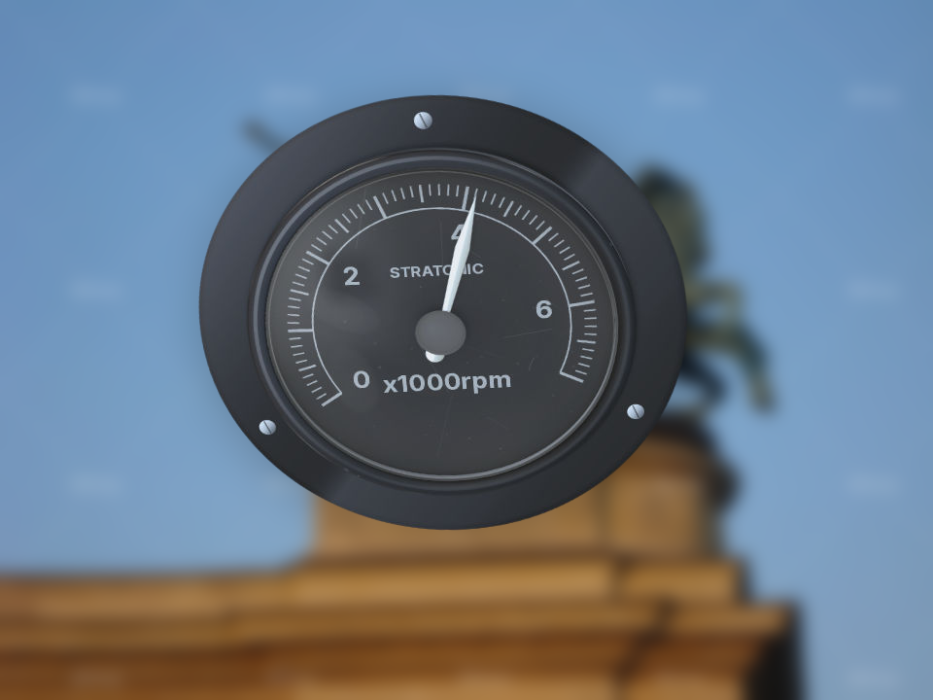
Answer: 4100 rpm
